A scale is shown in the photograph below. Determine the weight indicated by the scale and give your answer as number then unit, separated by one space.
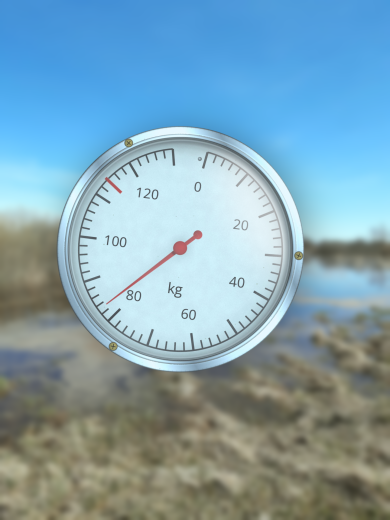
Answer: 83 kg
